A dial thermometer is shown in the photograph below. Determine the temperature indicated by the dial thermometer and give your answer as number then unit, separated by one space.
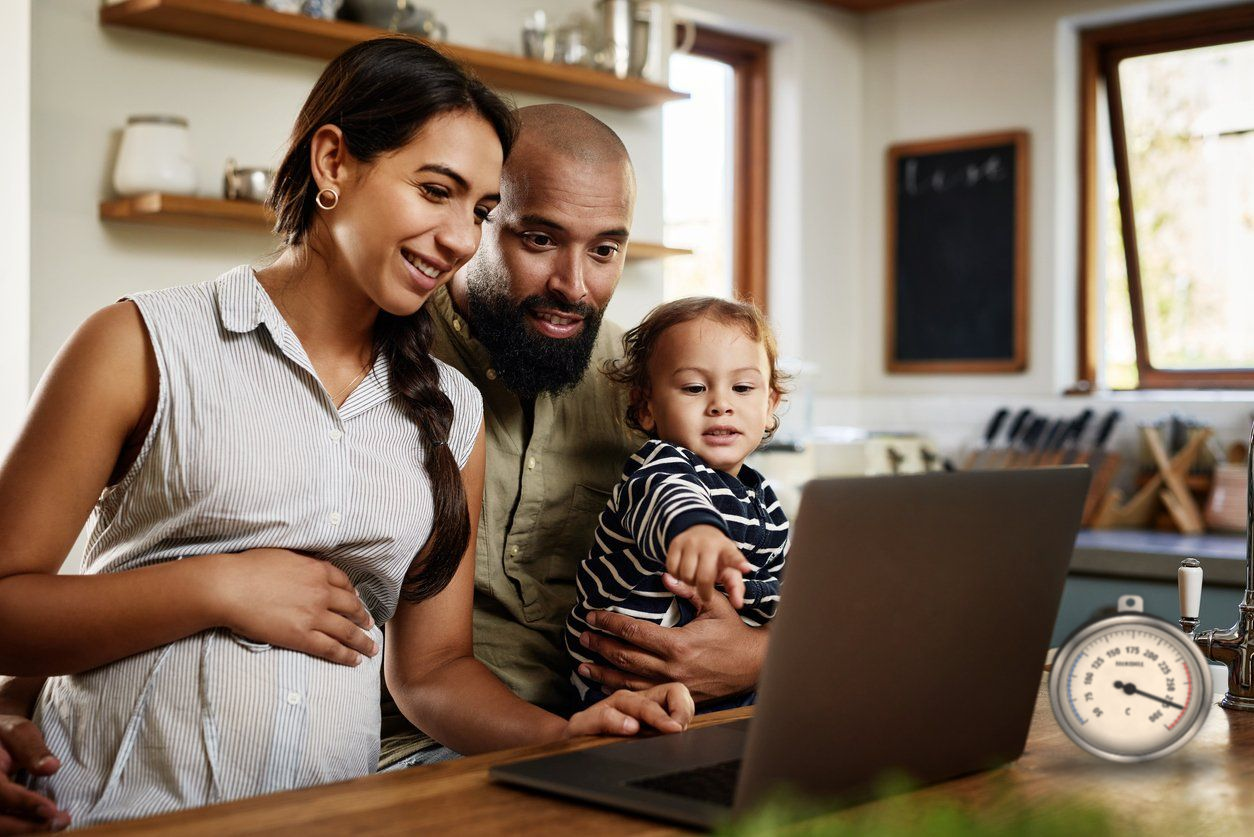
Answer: 275 °C
